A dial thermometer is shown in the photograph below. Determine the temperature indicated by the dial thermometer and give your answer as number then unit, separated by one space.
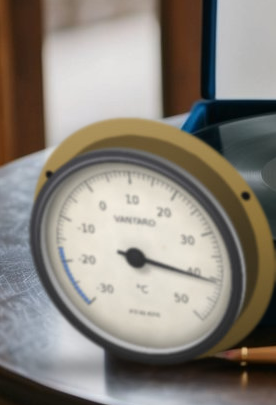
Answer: 40 °C
